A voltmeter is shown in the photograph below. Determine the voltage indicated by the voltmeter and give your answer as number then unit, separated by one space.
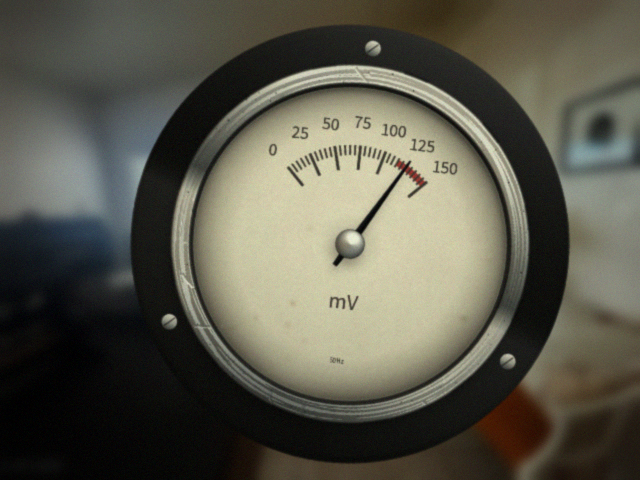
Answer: 125 mV
